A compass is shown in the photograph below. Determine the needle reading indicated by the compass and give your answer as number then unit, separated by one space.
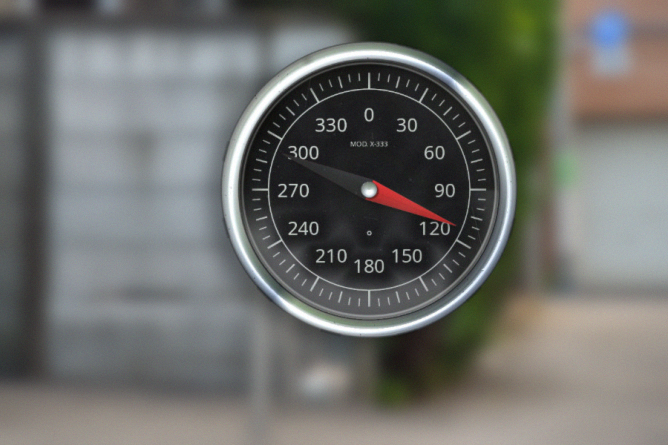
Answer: 112.5 °
